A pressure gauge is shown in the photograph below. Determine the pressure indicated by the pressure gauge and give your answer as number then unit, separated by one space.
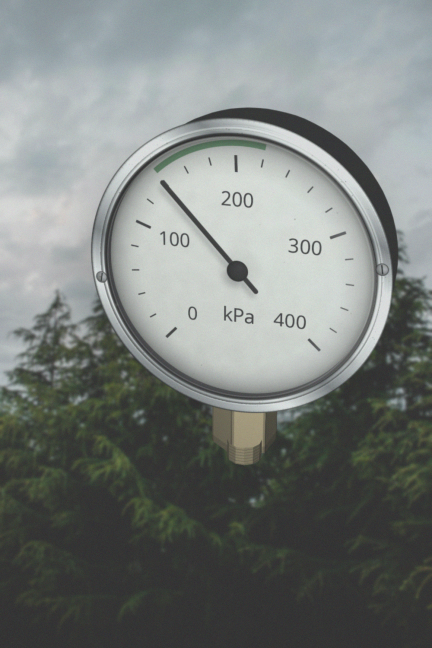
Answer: 140 kPa
